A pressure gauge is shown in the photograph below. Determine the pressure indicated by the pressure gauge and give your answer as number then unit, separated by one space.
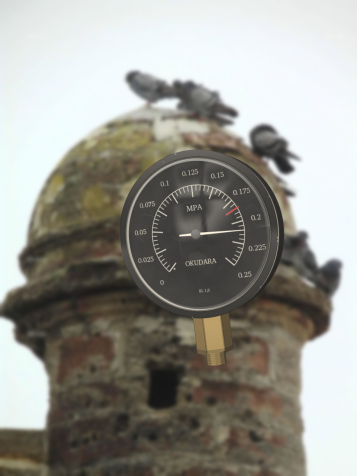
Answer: 0.21 MPa
